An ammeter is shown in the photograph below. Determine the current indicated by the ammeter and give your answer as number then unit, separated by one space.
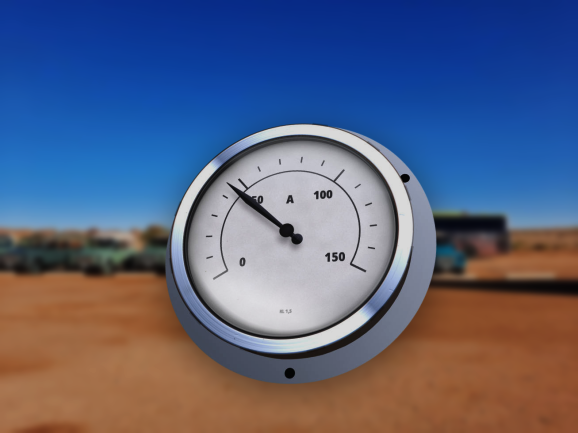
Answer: 45 A
